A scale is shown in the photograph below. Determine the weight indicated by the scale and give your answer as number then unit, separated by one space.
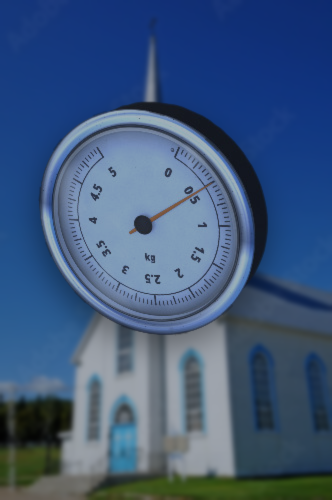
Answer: 0.5 kg
